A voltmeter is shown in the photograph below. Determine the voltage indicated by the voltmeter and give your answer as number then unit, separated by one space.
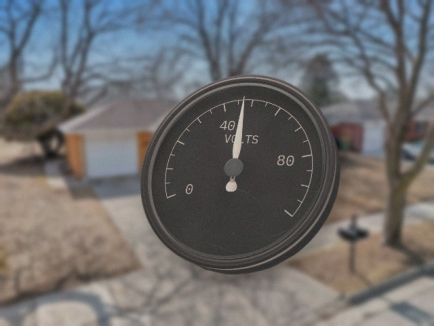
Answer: 47.5 V
